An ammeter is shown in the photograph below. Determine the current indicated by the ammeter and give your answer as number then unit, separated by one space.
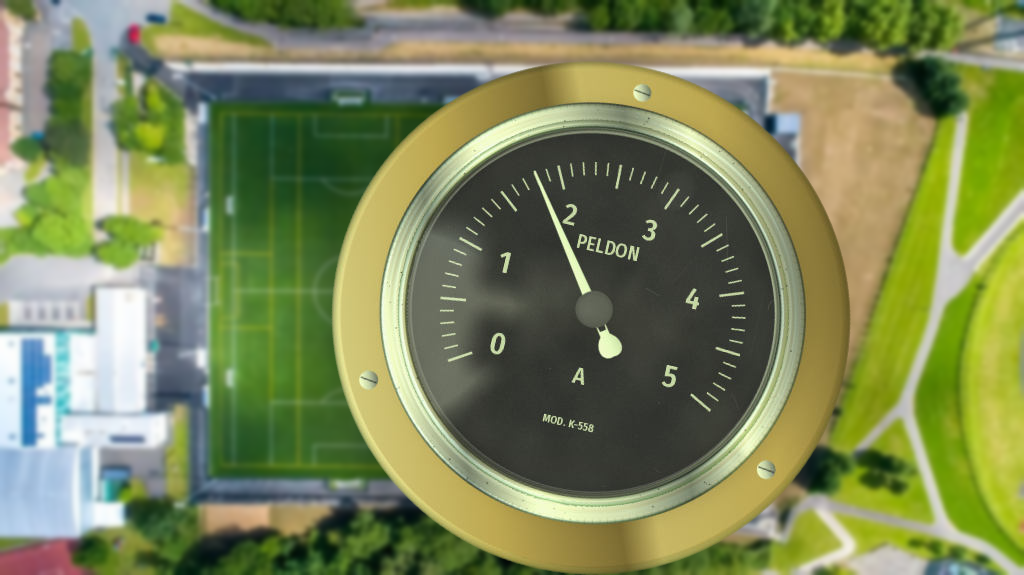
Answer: 1.8 A
